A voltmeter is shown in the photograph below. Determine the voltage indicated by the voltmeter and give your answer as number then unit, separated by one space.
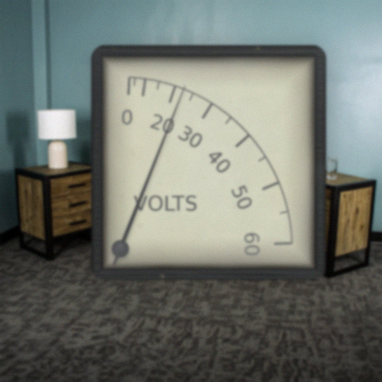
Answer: 22.5 V
